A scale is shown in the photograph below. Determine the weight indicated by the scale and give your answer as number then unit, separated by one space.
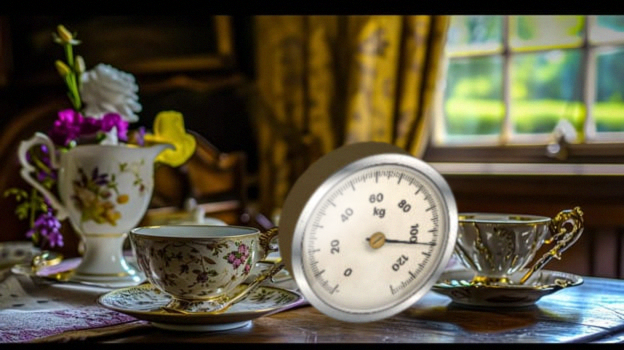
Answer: 105 kg
